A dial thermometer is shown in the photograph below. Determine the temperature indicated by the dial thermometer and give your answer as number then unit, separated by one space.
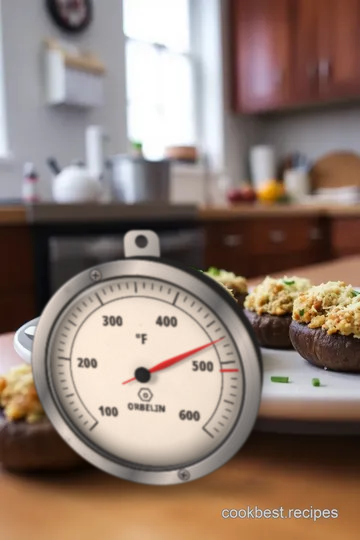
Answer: 470 °F
